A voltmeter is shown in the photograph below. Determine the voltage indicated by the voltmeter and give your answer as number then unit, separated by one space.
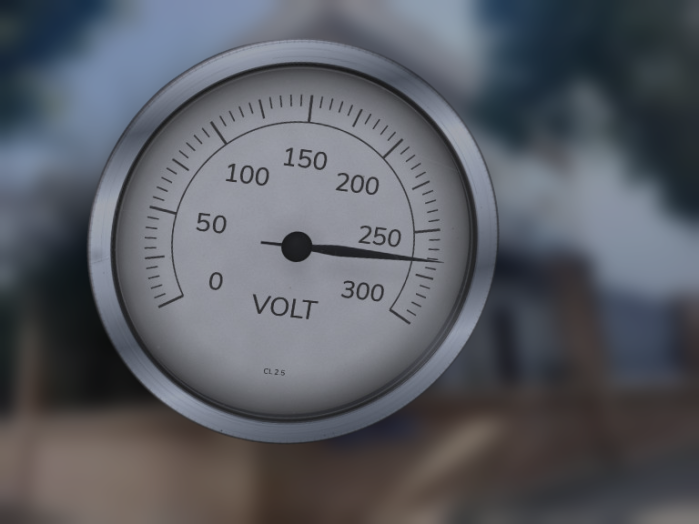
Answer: 265 V
